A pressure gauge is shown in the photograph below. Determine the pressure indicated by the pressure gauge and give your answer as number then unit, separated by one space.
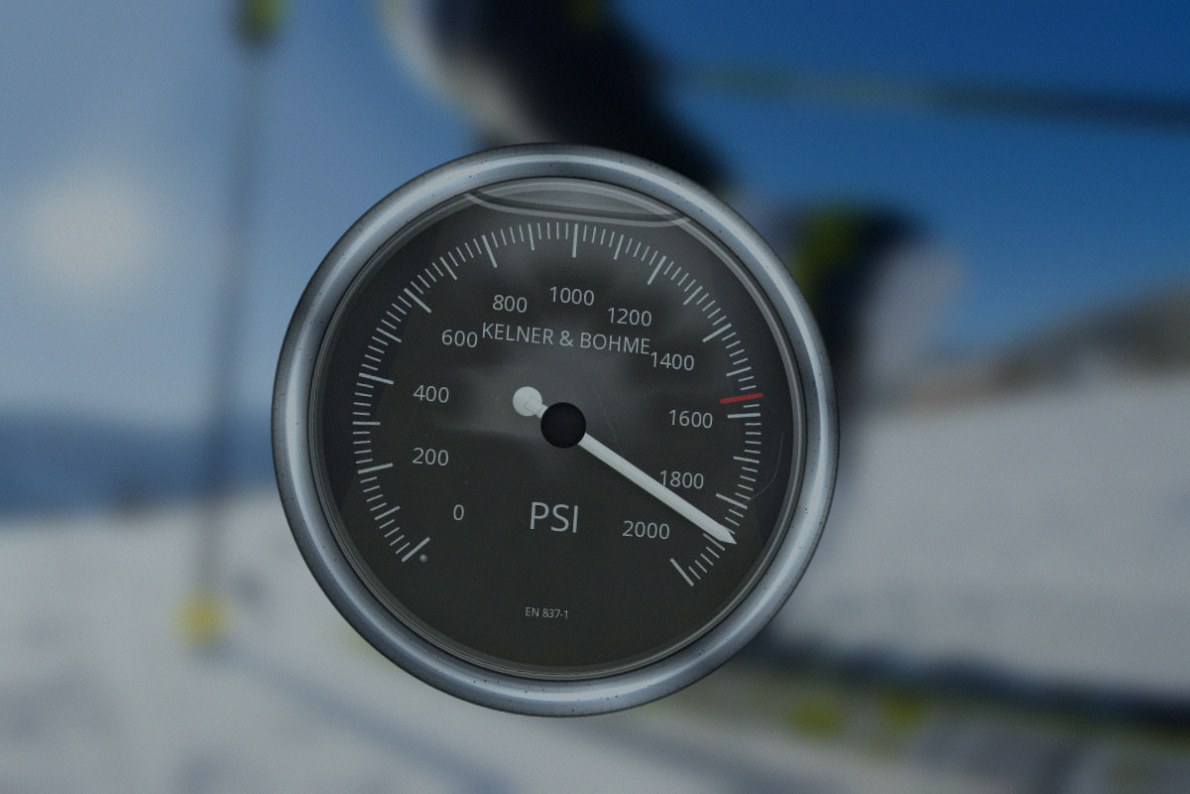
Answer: 1880 psi
